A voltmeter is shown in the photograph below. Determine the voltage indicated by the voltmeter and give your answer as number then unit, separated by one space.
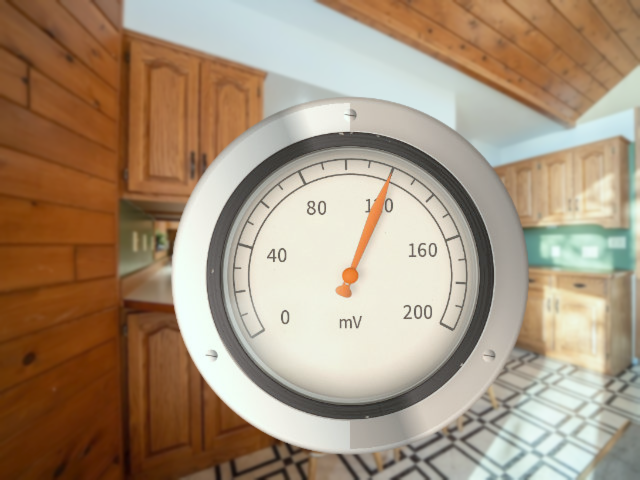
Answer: 120 mV
